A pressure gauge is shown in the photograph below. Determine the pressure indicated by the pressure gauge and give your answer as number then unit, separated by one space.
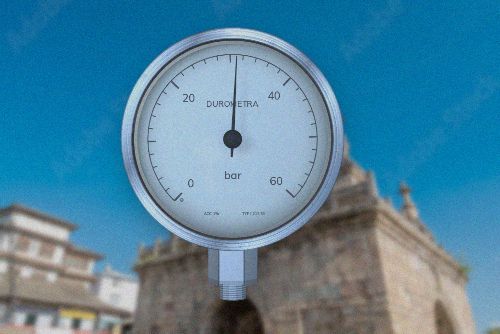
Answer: 31 bar
